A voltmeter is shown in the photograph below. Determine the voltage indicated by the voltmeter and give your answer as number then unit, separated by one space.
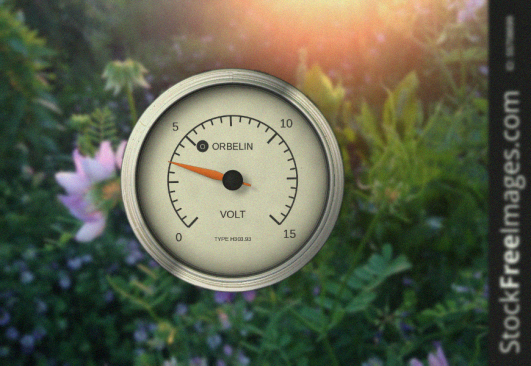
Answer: 3.5 V
